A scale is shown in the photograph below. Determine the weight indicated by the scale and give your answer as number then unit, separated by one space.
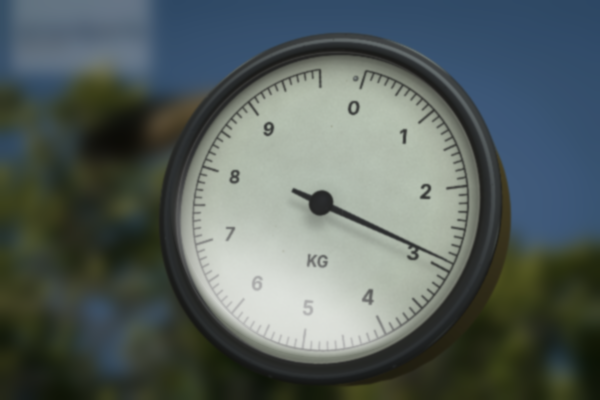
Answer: 2.9 kg
